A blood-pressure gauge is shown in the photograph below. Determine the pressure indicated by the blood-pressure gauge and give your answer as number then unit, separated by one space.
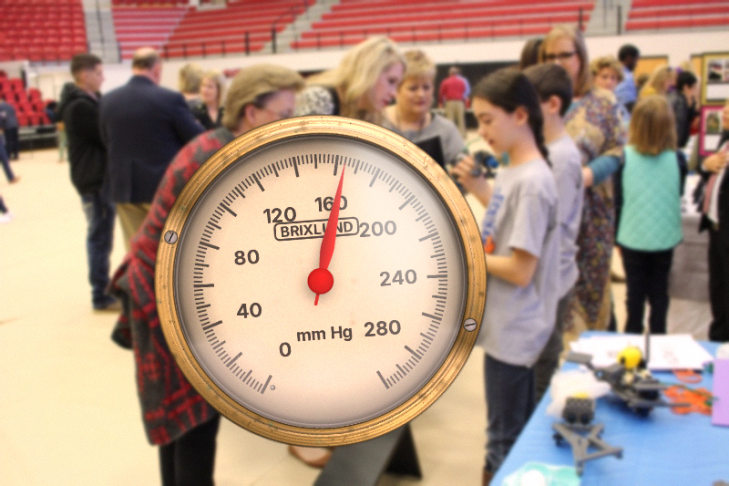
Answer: 164 mmHg
